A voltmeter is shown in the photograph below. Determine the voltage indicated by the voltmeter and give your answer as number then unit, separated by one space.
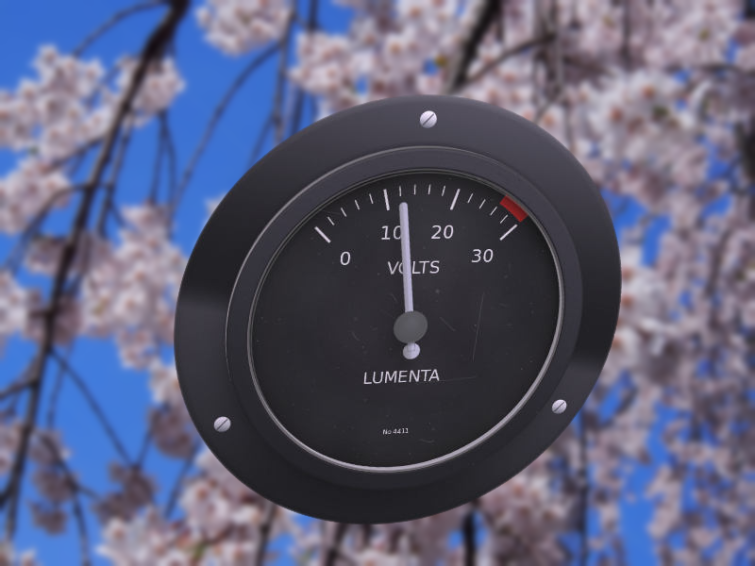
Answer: 12 V
